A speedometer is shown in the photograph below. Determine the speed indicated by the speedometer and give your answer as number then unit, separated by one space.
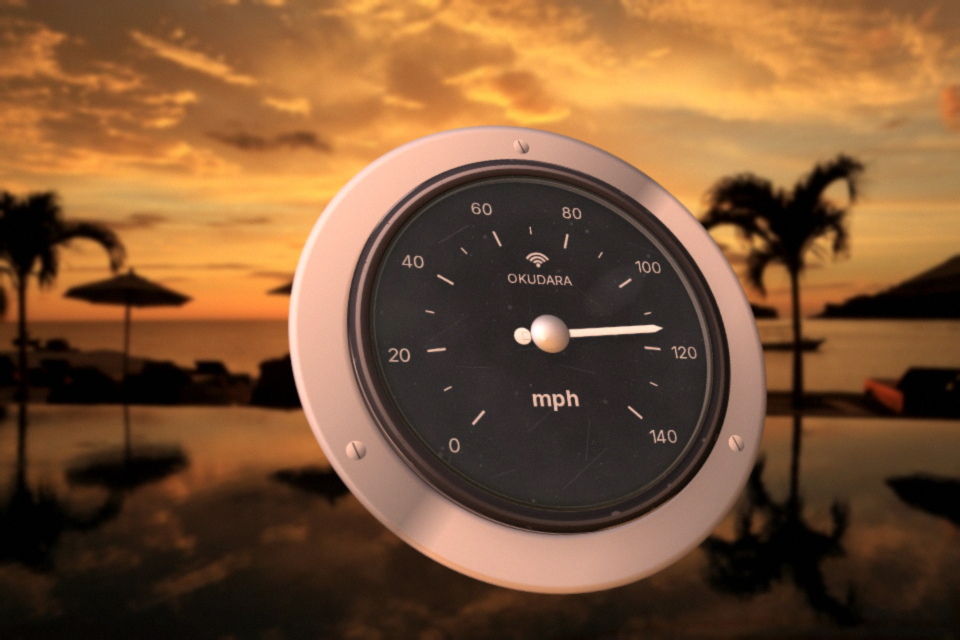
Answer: 115 mph
